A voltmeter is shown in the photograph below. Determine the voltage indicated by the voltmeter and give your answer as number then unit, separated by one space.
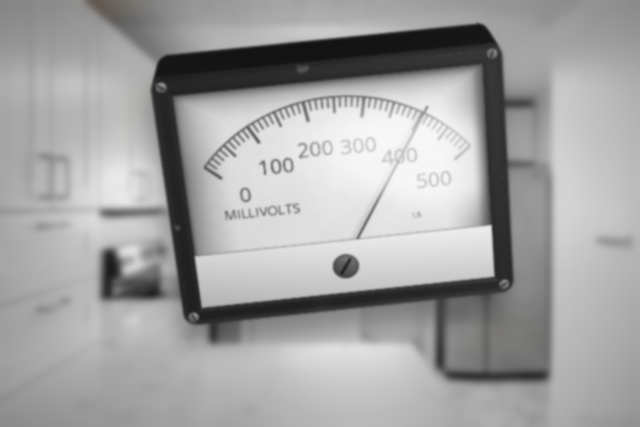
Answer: 400 mV
